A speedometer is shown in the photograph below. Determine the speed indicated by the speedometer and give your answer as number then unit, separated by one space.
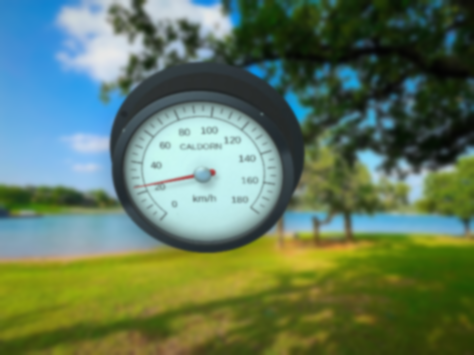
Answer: 25 km/h
